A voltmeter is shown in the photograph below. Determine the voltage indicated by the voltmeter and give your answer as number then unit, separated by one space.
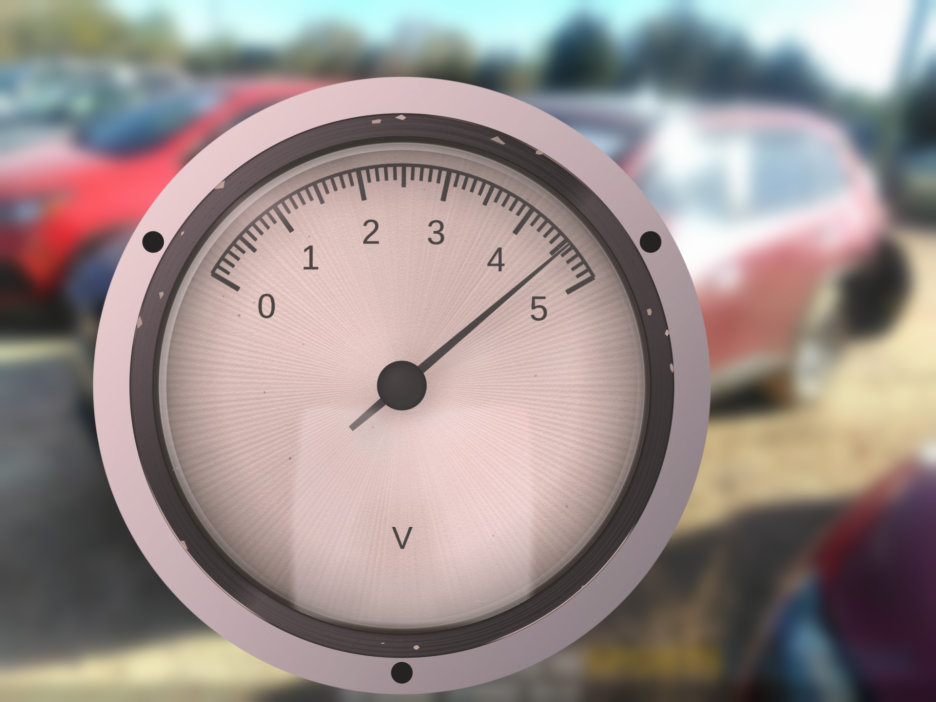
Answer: 4.55 V
